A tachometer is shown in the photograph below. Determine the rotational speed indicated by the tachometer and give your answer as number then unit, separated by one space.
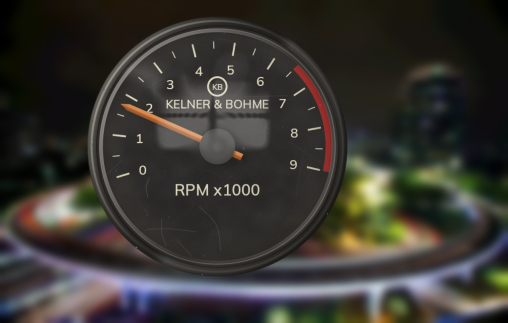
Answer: 1750 rpm
